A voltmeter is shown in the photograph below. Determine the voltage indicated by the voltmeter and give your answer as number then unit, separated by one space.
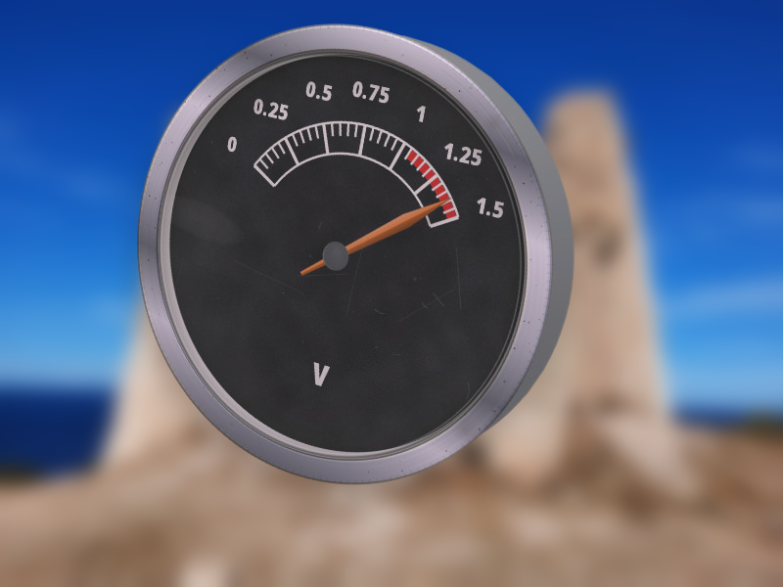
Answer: 1.4 V
